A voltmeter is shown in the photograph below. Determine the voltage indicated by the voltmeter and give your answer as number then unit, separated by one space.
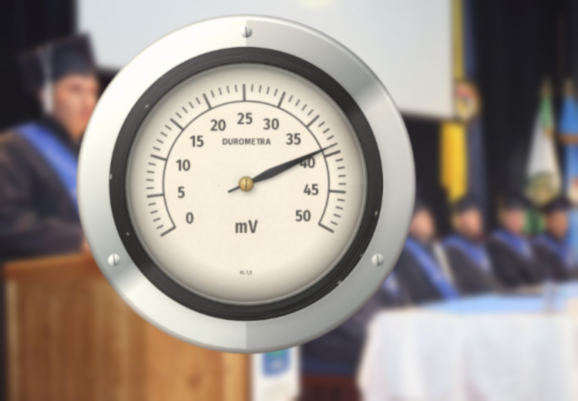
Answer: 39 mV
